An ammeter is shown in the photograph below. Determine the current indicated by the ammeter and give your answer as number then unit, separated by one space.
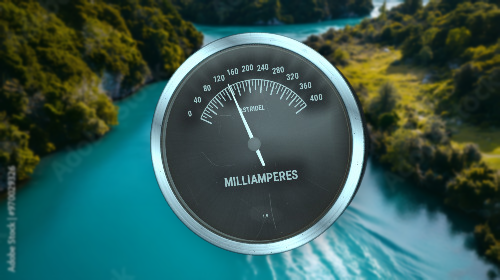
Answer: 140 mA
